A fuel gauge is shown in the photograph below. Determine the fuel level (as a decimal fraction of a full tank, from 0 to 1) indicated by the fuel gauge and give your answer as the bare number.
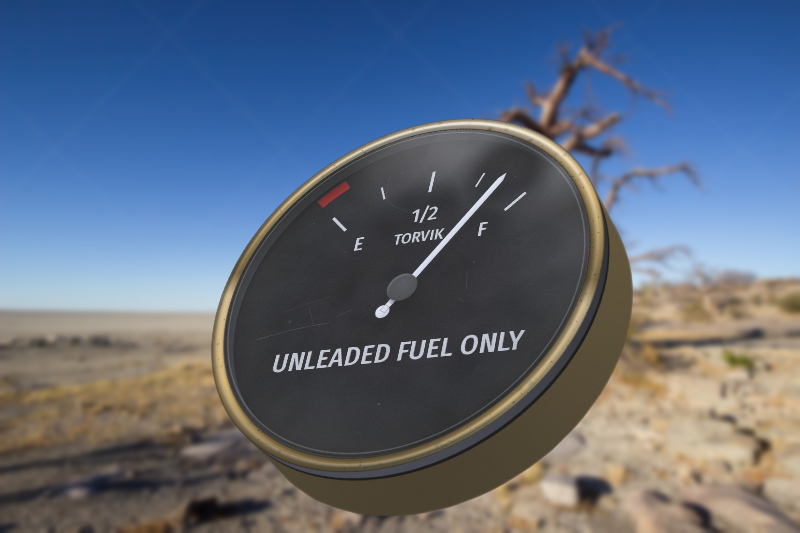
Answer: 0.875
